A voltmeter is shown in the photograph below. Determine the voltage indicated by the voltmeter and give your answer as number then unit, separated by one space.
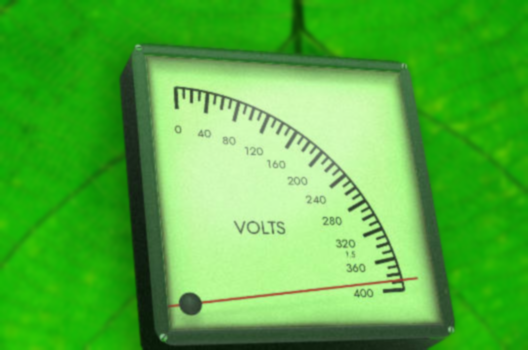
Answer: 390 V
